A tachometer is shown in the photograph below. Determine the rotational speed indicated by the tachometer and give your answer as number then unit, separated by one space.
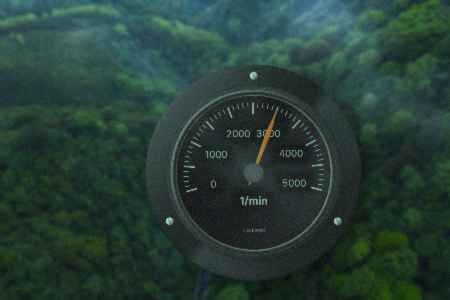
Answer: 3000 rpm
